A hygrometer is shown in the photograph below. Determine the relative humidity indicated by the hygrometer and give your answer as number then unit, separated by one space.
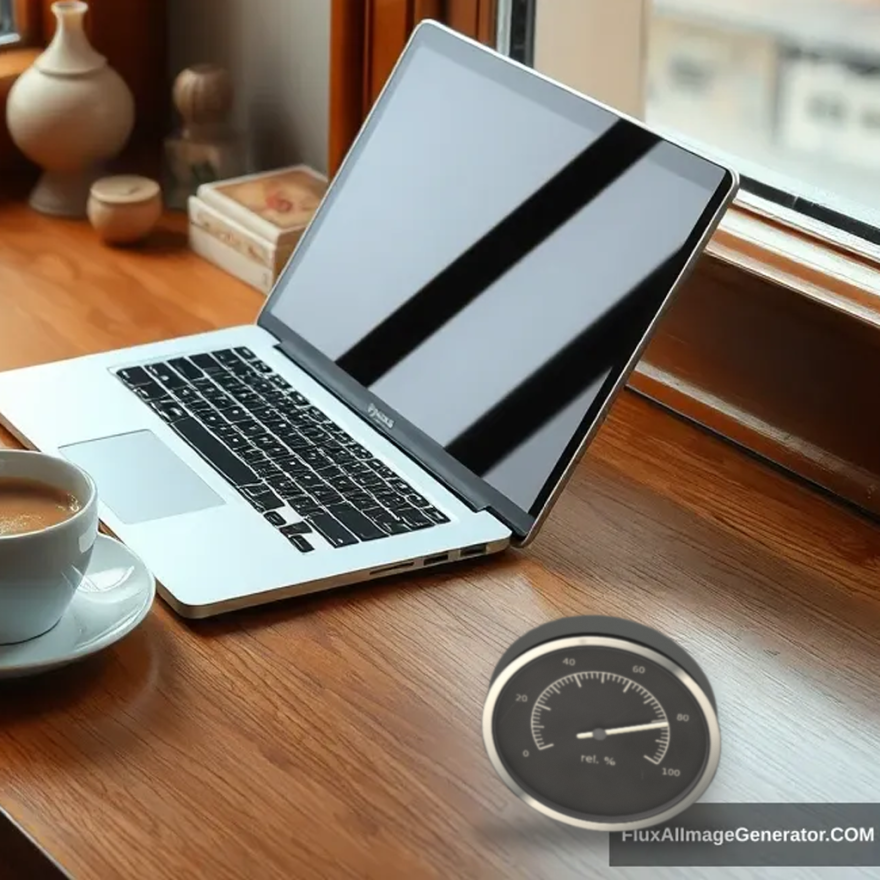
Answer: 80 %
